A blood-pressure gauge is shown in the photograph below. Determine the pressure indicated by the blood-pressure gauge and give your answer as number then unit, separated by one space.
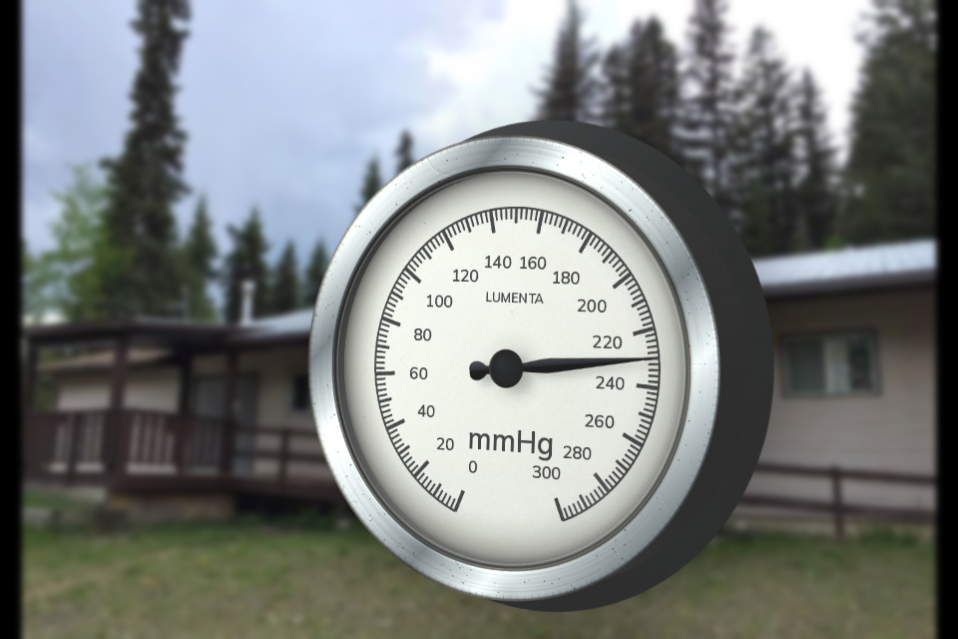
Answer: 230 mmHg
